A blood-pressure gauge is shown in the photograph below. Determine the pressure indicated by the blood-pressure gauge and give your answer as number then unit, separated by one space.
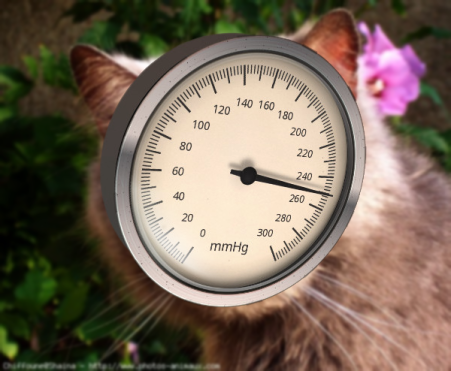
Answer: 250 mmHg
